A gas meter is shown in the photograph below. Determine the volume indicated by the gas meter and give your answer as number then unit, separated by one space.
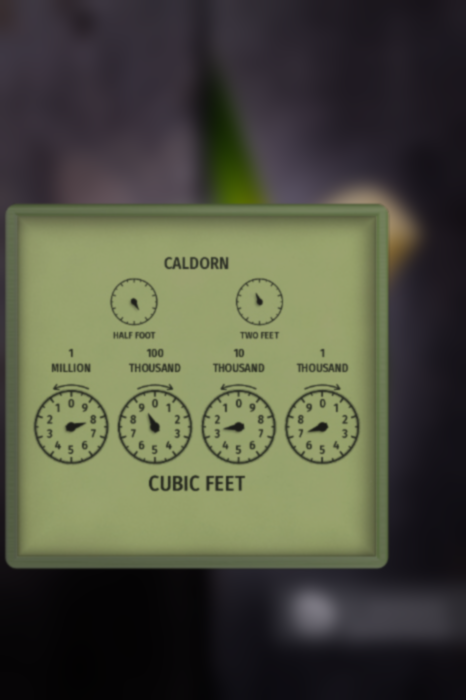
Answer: 792700 ft³
